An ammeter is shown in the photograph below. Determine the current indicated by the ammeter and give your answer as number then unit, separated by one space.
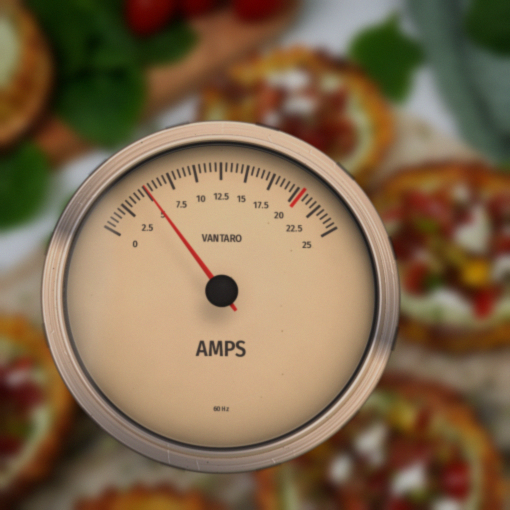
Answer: 5 A
